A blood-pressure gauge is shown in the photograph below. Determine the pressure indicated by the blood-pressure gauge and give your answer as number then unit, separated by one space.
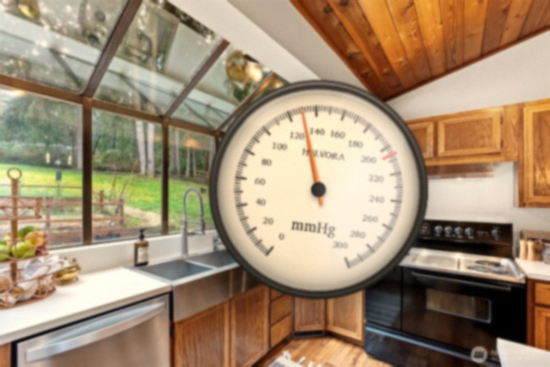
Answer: 130 mmHg
